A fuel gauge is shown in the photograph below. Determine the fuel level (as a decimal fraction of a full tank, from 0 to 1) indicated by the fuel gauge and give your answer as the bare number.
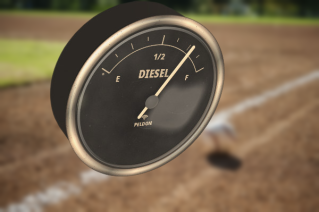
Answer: 0.75
